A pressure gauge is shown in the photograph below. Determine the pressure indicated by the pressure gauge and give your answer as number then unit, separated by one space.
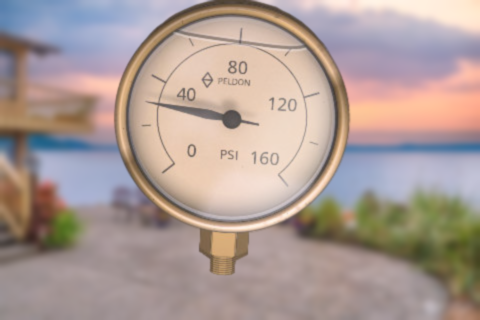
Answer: 30 psi
